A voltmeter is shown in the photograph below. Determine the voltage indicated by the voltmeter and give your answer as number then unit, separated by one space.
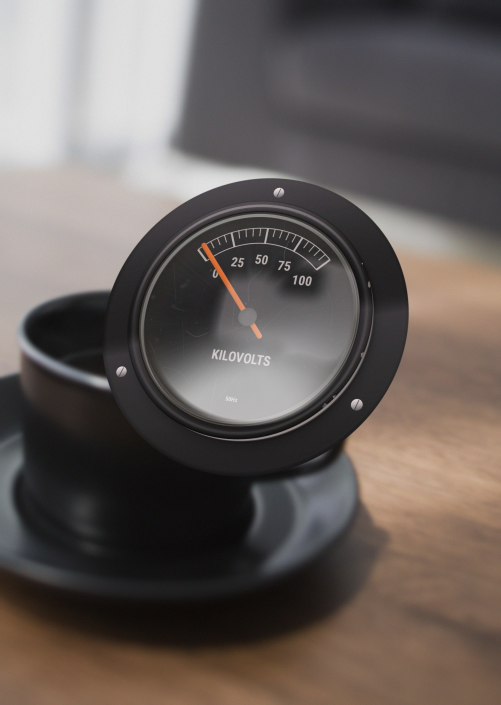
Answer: 5 kV
